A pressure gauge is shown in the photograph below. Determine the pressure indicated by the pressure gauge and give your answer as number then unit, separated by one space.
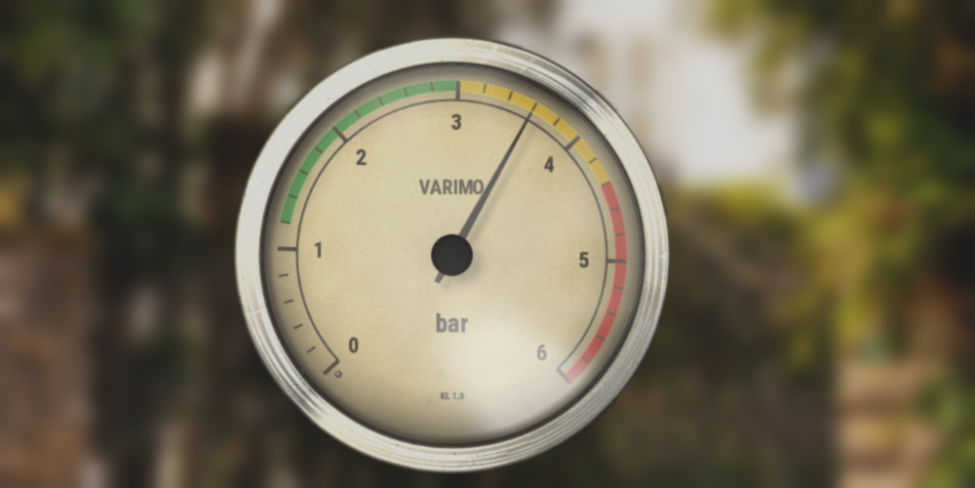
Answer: 3.6 bar
